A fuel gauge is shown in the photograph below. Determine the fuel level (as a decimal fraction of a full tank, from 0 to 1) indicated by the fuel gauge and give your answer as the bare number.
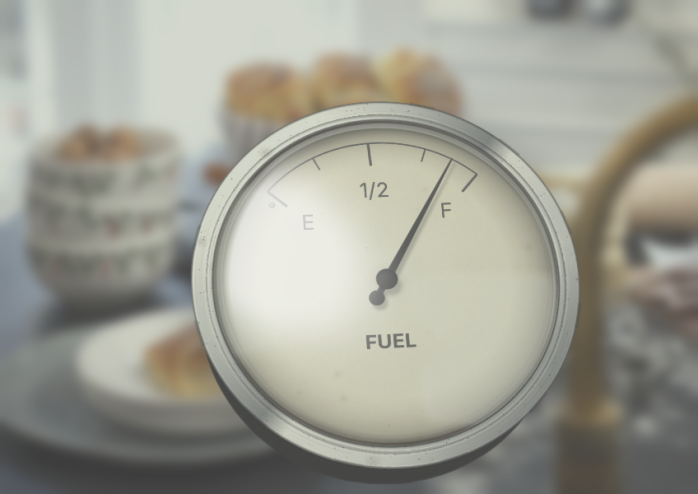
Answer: 0.875
